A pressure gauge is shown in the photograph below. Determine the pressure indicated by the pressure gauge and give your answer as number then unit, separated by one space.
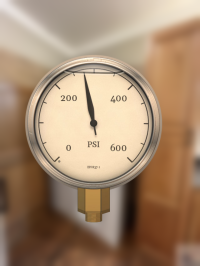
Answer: 275 psi
